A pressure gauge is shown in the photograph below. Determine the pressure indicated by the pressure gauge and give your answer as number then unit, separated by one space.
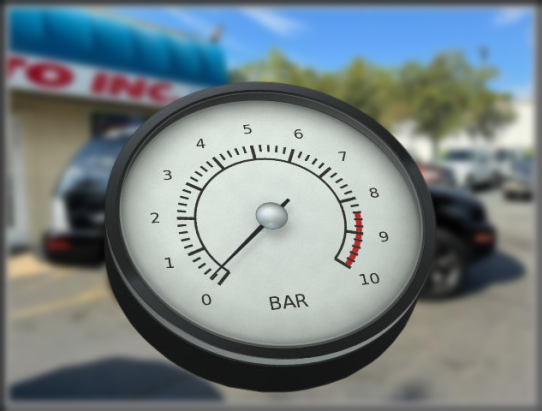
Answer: 0.2 bar
